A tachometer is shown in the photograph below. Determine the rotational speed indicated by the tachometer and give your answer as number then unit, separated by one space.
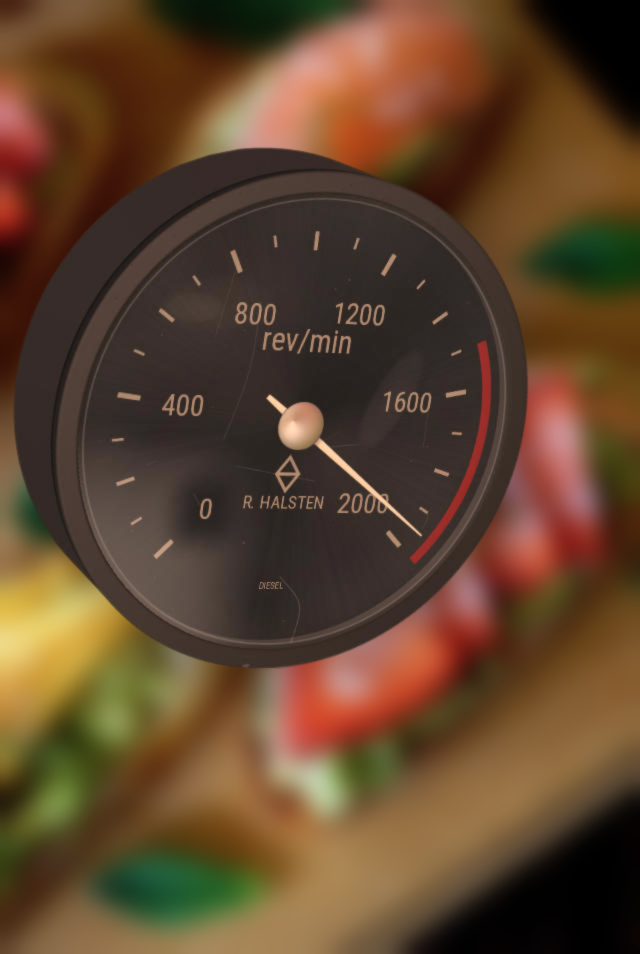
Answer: 1950 rpm
